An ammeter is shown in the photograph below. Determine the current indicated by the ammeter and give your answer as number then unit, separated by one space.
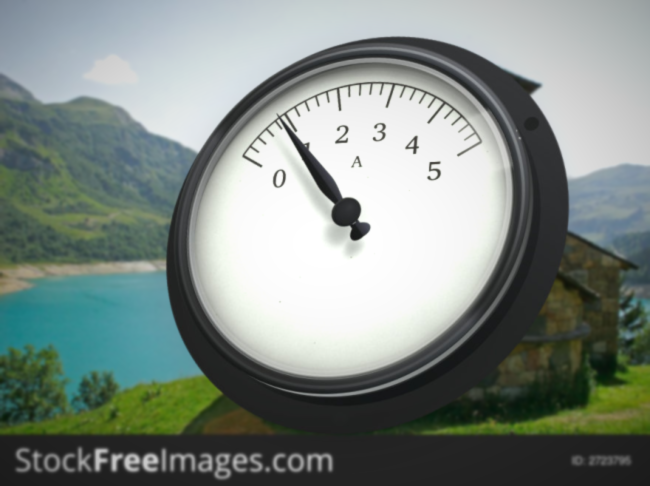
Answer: 0.9 A
